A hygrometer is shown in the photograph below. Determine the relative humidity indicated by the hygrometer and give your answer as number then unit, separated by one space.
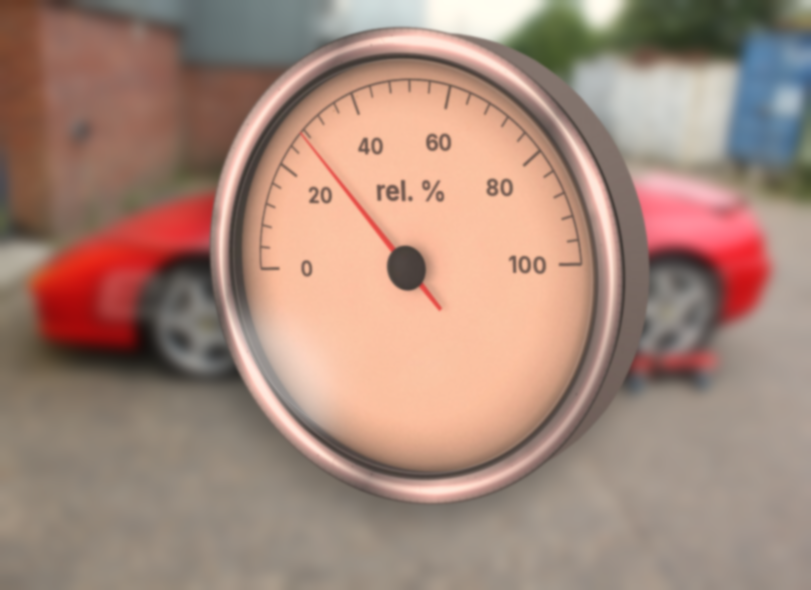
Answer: 28 %
